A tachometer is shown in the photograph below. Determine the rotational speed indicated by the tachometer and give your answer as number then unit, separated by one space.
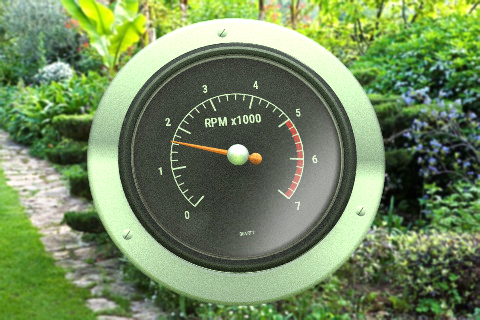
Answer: 1600 rpm
